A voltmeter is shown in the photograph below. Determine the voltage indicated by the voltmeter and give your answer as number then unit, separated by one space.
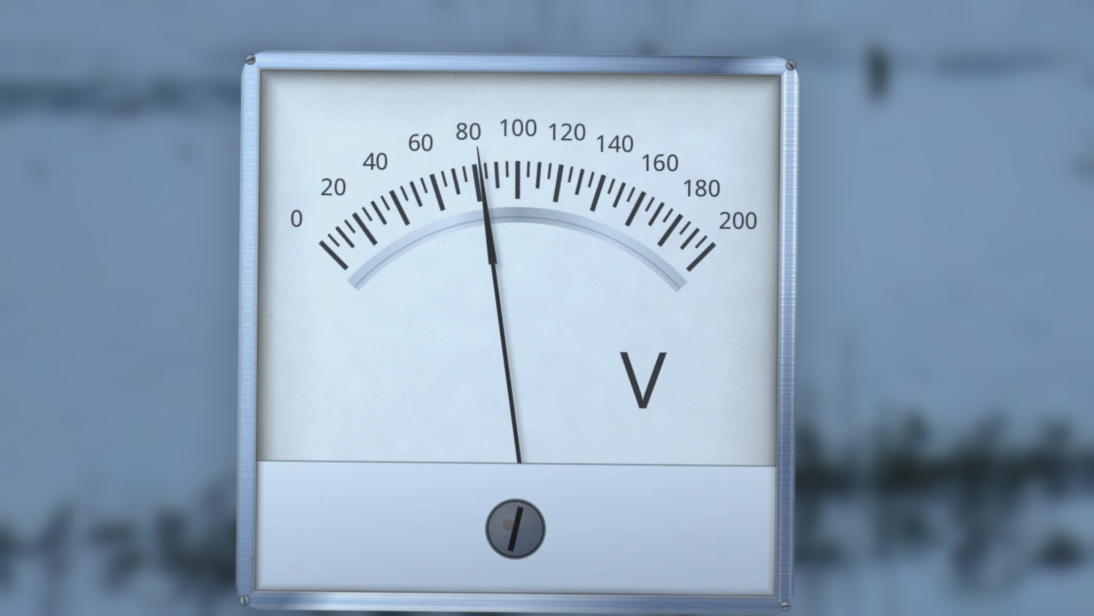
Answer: 82.5 V
